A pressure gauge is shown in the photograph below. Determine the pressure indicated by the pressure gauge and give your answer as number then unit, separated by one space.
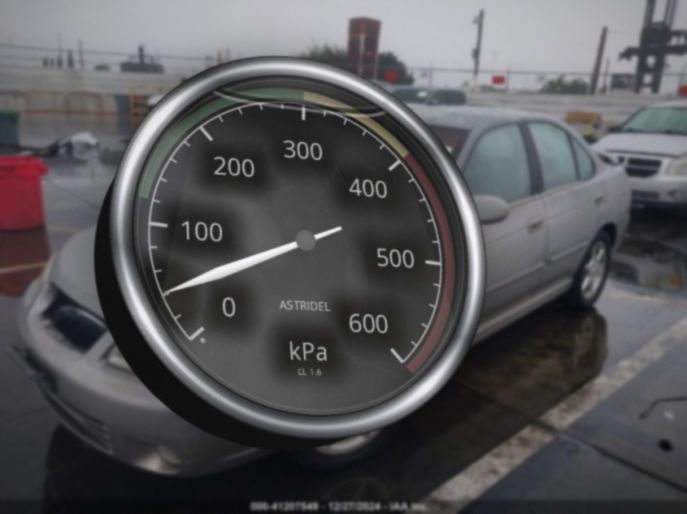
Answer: 40 kPa
